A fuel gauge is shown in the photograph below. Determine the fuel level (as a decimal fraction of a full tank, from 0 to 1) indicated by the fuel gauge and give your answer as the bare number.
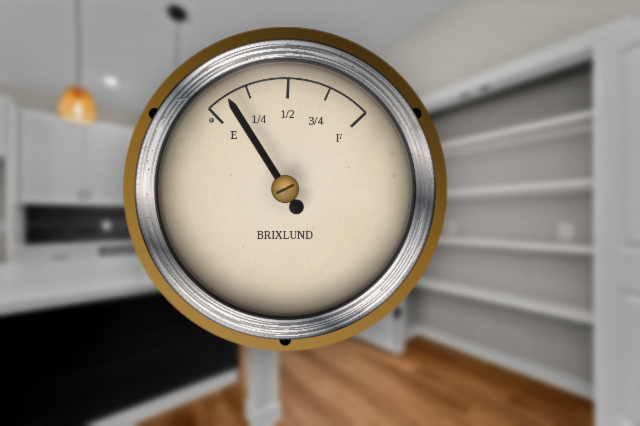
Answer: 0.125
